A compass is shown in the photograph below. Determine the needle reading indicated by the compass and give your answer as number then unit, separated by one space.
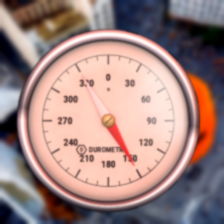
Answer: 150 °
